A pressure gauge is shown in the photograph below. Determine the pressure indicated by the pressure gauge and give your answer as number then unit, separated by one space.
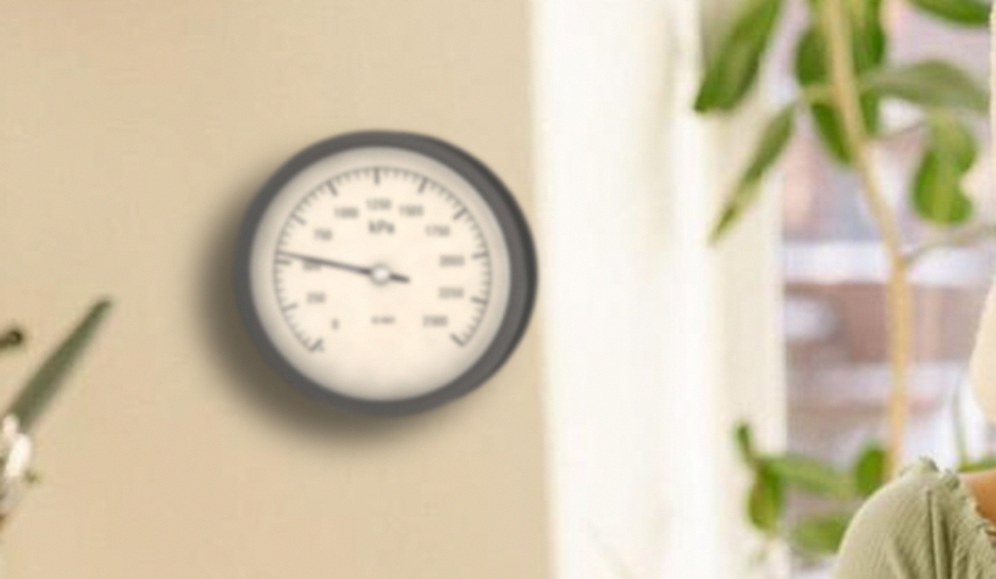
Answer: 550 kPa
